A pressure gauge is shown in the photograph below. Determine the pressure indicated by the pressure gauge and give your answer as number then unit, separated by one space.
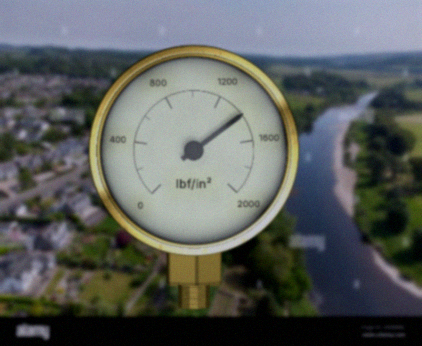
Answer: 1400 psi
